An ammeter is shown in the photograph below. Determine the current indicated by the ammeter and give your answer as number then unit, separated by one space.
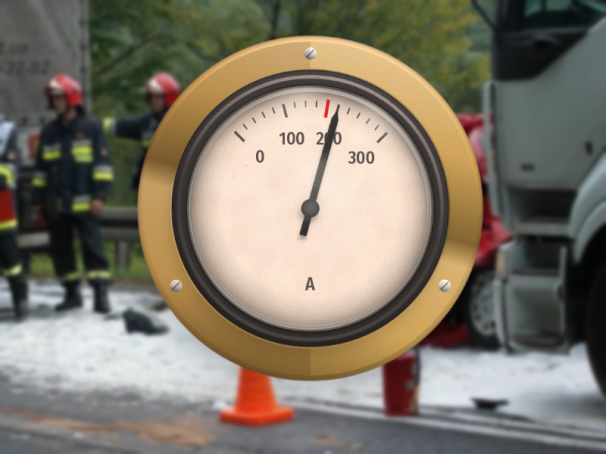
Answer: 200 A
